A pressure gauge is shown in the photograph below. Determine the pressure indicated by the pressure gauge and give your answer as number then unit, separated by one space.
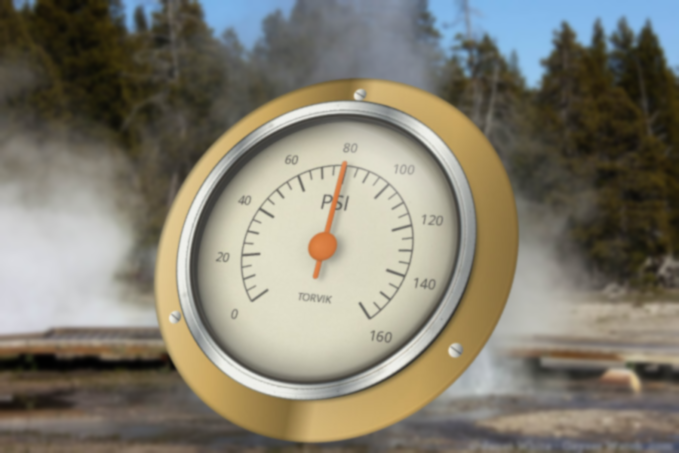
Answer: 80 psi
